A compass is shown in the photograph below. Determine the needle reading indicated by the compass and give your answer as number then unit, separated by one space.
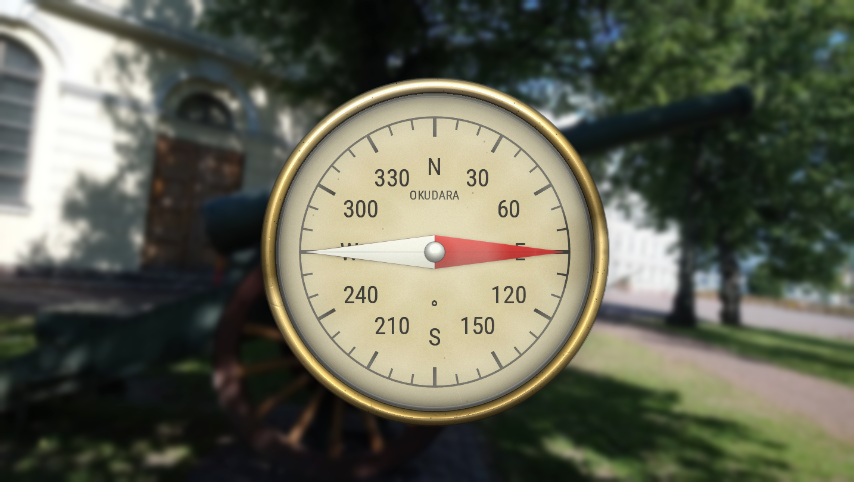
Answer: 90 °
